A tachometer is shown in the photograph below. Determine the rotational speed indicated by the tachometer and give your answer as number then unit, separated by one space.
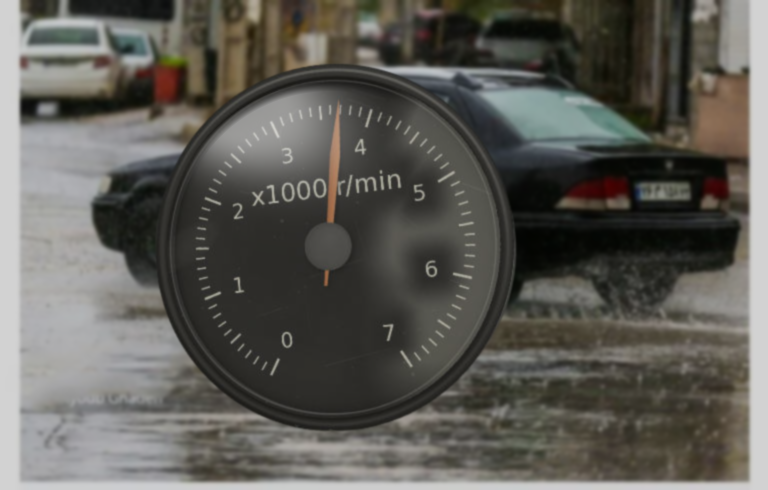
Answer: 3700 rpm
